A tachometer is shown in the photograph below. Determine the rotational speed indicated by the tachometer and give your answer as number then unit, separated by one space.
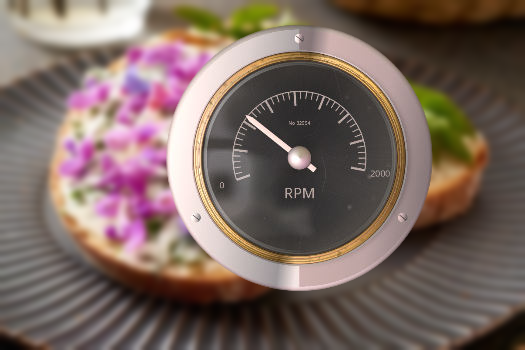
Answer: 550 rpm
